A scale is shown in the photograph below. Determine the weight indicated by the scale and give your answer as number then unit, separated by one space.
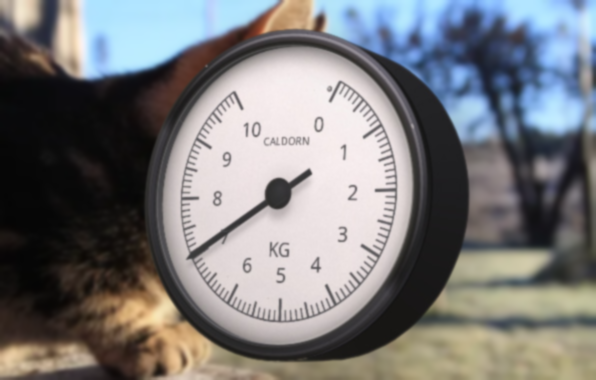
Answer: 7 kg
